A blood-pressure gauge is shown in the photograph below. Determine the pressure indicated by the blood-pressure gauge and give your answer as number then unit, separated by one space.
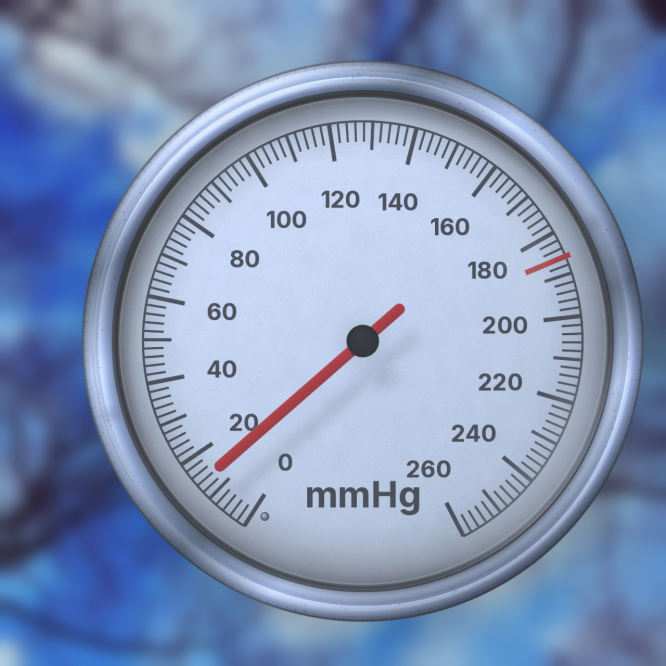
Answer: 14 mmHg
